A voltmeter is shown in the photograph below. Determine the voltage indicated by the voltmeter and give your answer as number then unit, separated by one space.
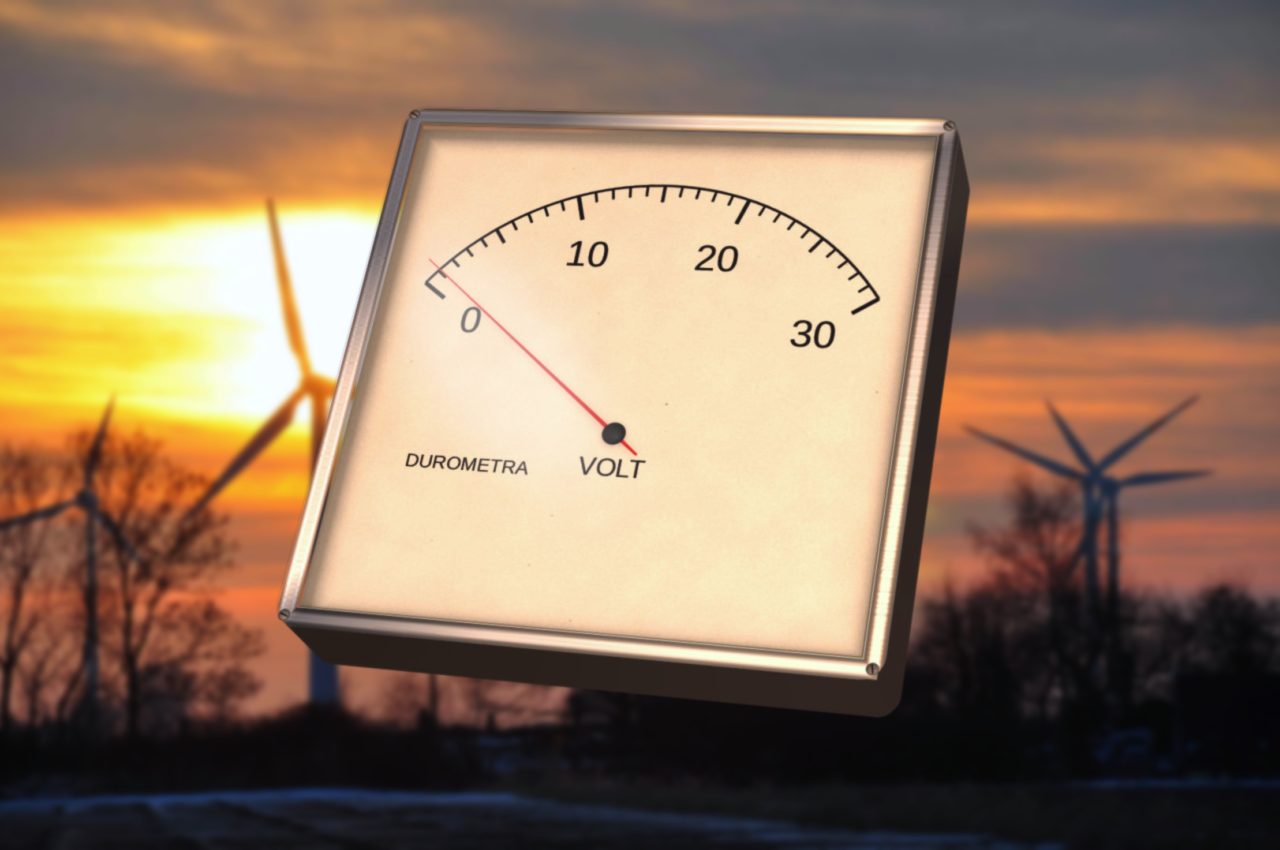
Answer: 1 V
